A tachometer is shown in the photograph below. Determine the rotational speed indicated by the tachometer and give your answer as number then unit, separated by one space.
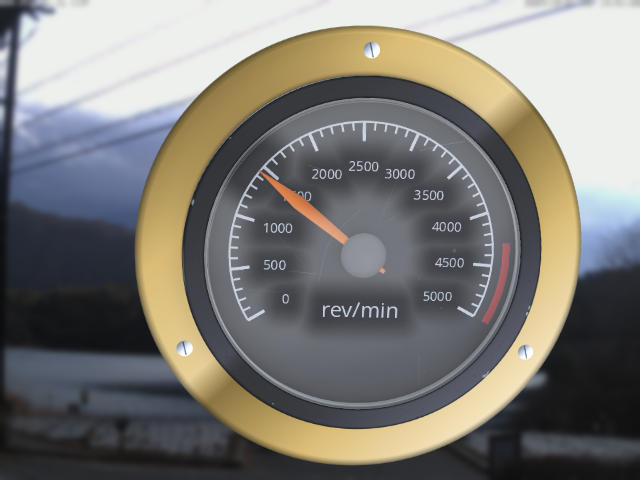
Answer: 1450 rpm
